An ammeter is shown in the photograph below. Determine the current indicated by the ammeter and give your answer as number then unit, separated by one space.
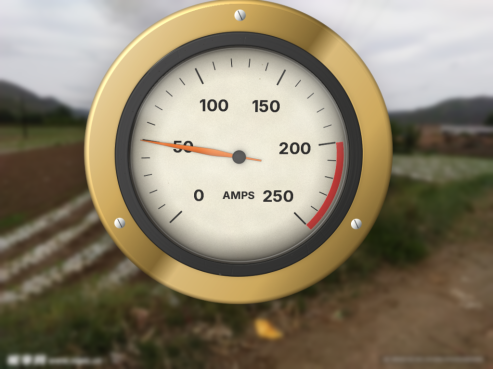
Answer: 50 A
